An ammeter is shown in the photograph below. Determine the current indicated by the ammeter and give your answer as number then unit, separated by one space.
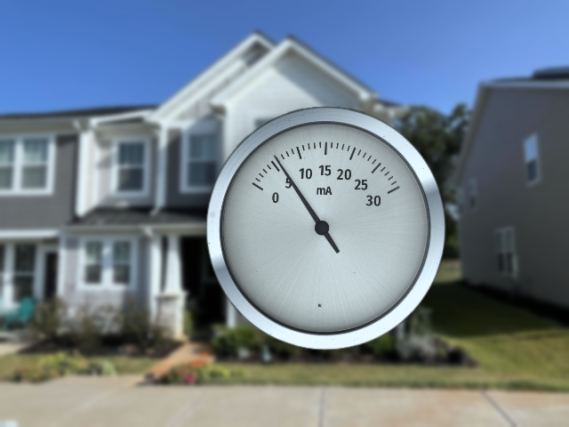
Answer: 6 mA
